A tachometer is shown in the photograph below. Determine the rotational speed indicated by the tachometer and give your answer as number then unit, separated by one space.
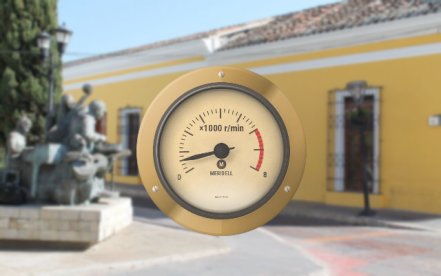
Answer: 600 rpm
